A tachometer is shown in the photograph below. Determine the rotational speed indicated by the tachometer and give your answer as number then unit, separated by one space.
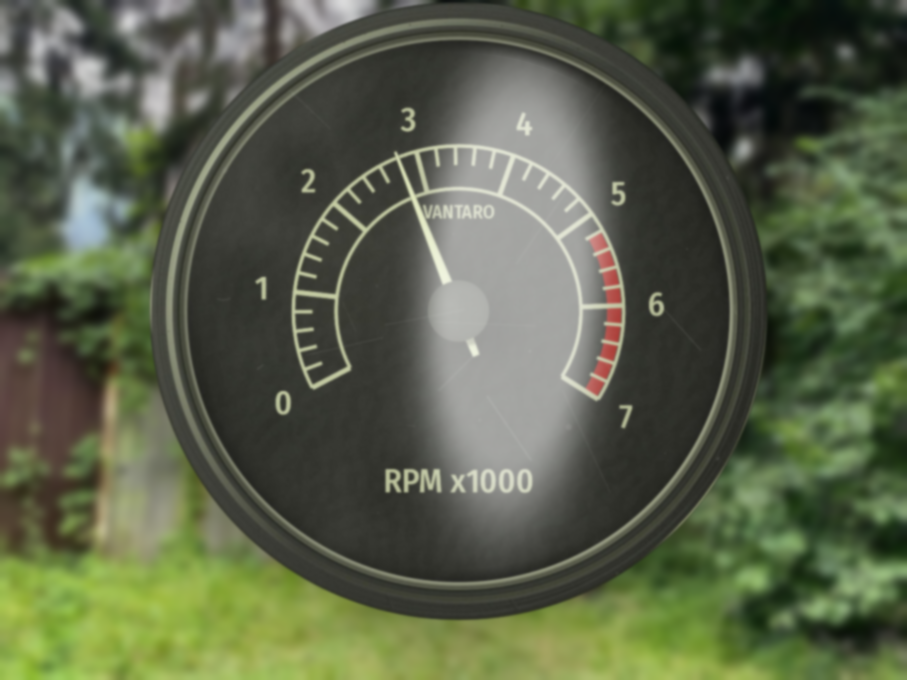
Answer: 2800 rpm
